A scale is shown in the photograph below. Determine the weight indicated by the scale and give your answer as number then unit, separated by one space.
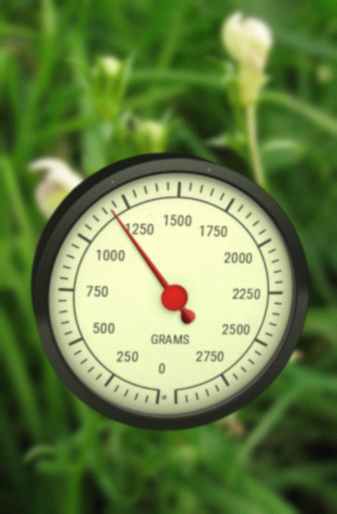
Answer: 1175 g
